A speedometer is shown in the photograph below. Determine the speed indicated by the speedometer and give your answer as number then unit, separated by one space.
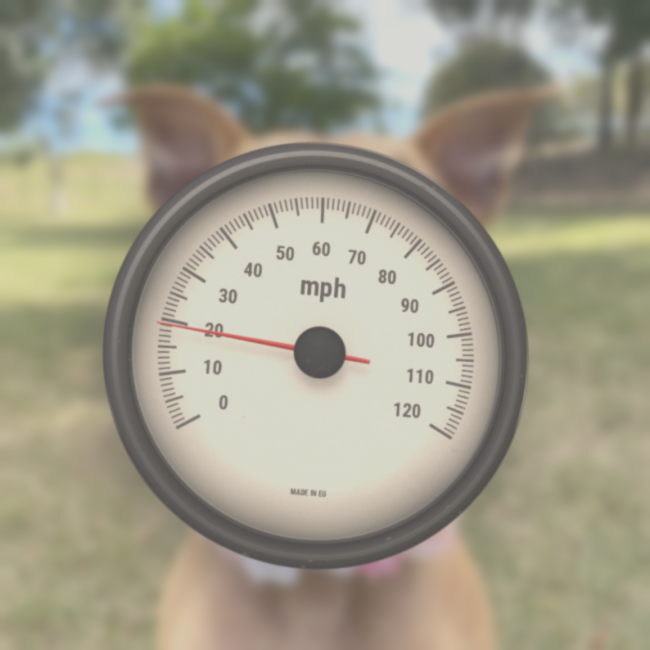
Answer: 19 mph
